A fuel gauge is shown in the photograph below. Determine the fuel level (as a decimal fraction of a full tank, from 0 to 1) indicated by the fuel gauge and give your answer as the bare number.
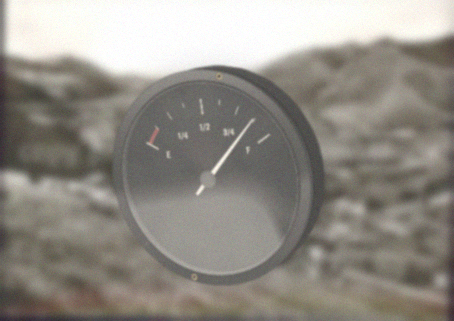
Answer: 0.875
